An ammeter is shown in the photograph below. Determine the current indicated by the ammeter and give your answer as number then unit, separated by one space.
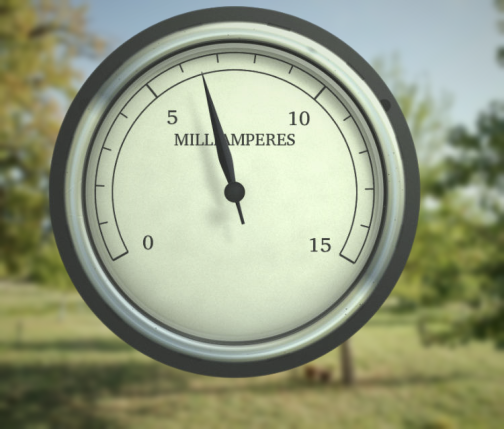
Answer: 6.5 mA
